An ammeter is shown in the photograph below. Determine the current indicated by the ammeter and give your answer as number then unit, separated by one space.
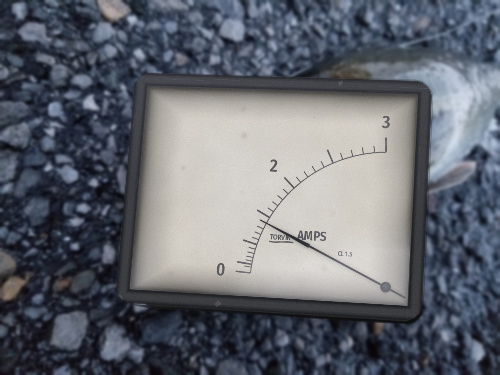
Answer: 1.4 A
